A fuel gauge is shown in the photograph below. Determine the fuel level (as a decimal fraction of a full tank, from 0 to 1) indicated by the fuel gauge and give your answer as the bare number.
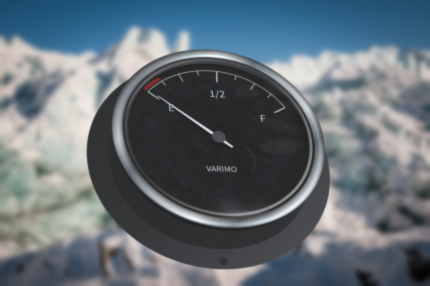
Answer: 0
